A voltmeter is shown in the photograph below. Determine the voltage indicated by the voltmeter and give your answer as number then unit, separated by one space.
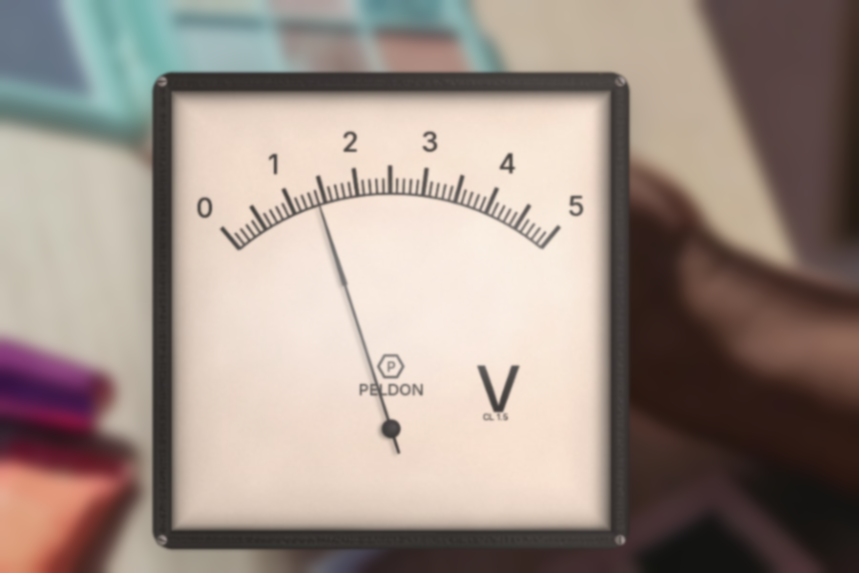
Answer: 1.4 V
